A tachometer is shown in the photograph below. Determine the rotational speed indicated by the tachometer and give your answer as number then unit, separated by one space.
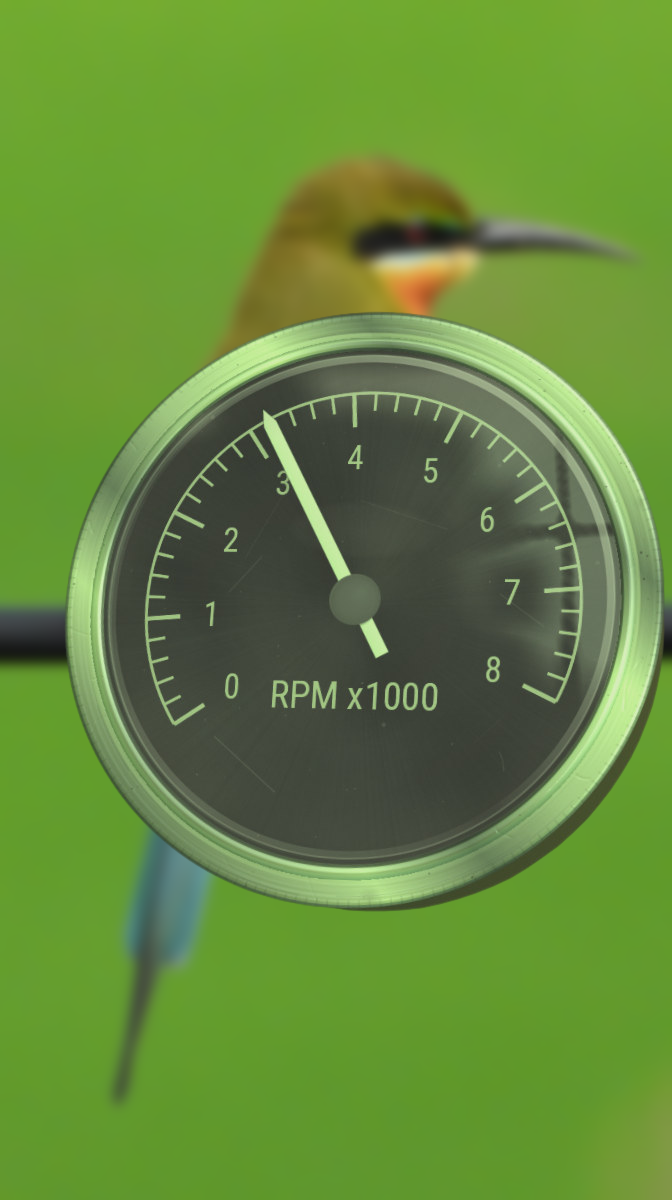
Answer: 3200 rpm
